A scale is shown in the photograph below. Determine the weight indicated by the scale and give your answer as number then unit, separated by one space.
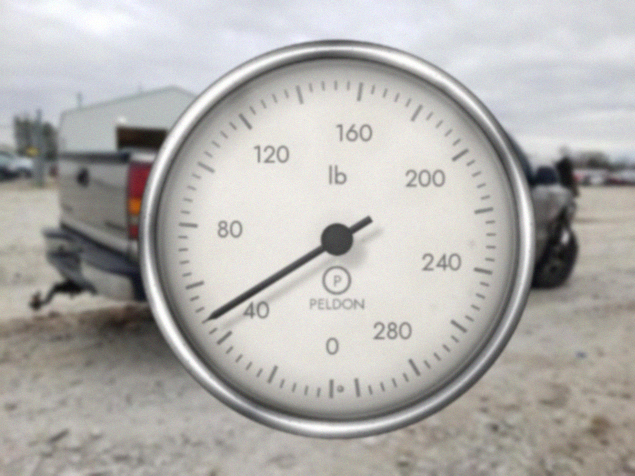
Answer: 48 lb
